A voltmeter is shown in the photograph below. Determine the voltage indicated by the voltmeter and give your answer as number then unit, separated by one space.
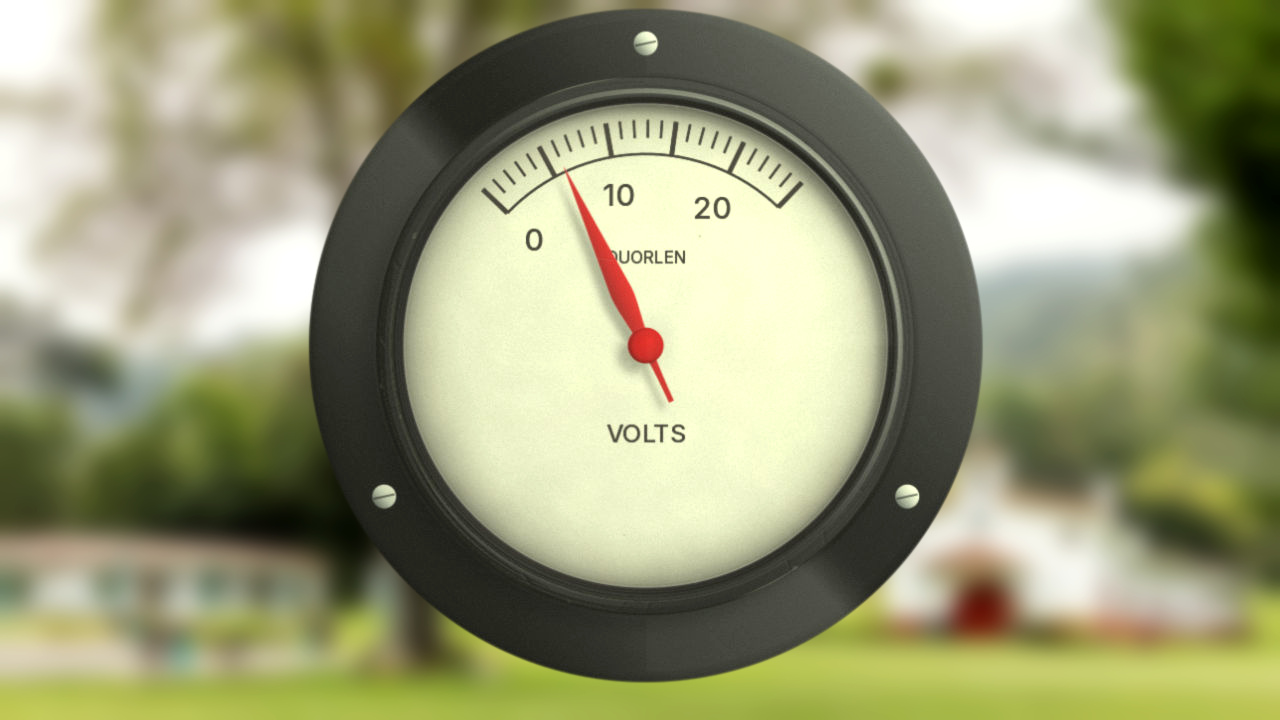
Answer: 6 V
